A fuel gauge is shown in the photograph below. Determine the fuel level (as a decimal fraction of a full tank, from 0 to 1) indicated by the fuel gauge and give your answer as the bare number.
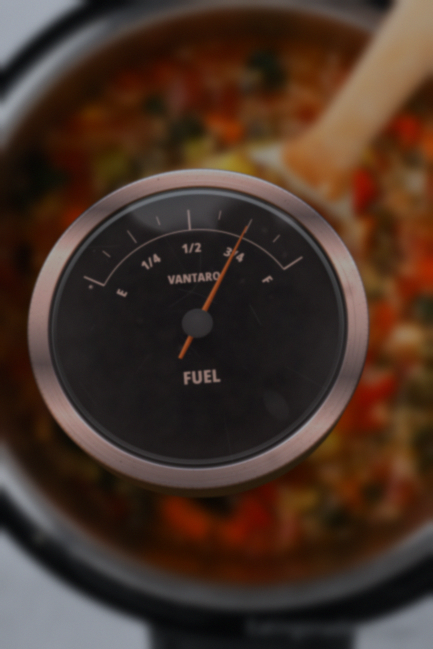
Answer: 0.75
